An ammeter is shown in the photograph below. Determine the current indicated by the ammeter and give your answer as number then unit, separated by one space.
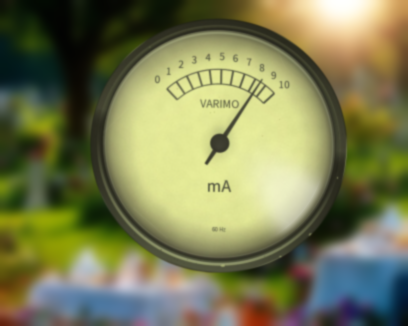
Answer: 8.5 mA
